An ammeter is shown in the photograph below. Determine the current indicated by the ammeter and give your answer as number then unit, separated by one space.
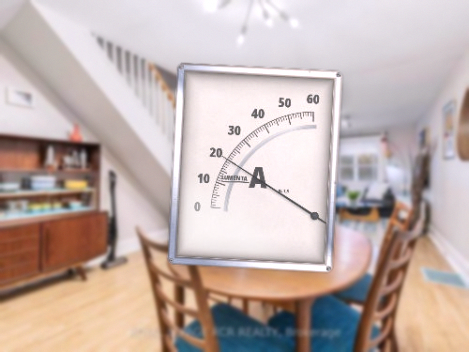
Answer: 20 A
